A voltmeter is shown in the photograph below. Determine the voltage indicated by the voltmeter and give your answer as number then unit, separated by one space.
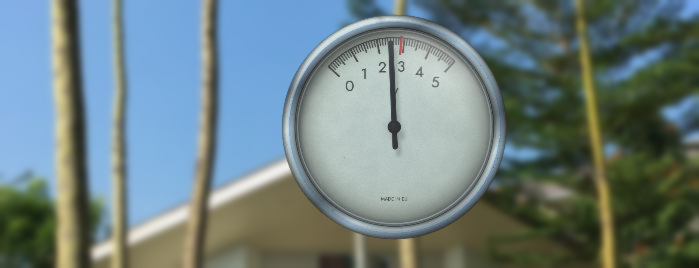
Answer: 2.5 V
